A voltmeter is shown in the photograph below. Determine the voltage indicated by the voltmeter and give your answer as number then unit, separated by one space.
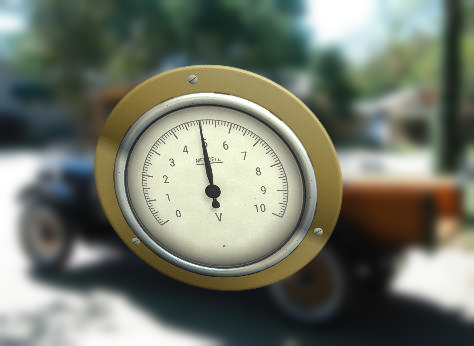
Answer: 5 V
